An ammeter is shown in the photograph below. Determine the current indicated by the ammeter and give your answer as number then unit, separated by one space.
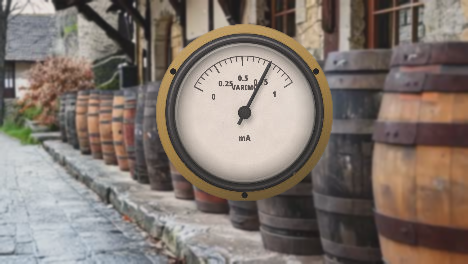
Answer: 0.75 mA
